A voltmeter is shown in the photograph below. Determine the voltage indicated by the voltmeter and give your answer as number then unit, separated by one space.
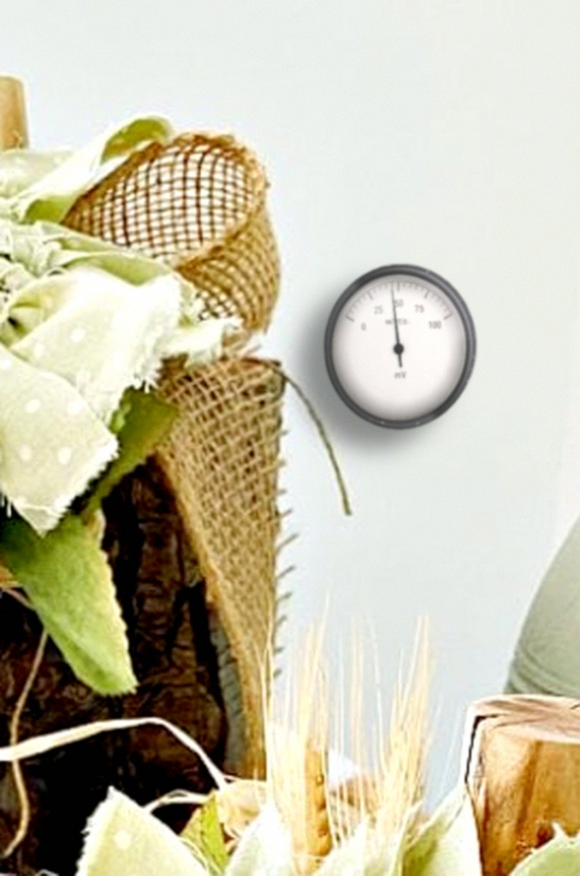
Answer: 45 mV
